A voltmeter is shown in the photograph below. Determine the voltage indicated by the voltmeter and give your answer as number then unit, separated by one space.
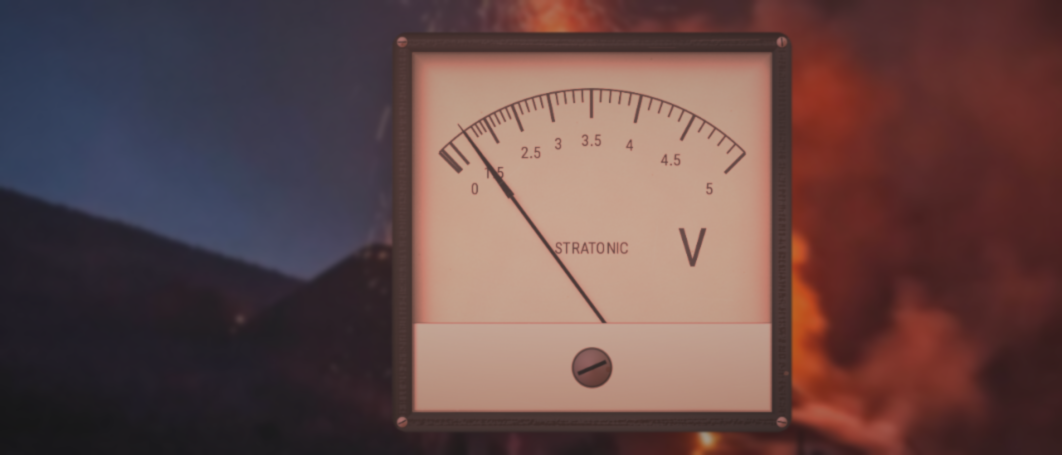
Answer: 1.5 V
